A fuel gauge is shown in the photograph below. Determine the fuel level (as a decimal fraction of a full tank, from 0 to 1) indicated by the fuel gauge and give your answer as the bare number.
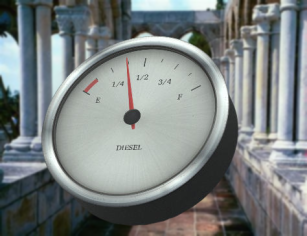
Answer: 0.375
